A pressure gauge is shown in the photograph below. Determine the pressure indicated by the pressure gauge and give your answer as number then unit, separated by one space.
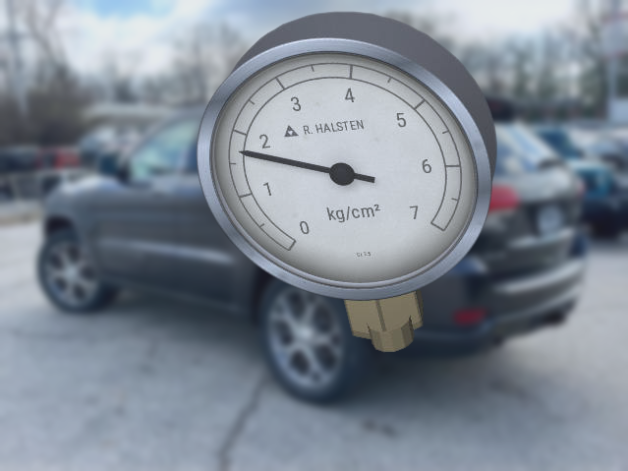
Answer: 1.75 kg/cm²
